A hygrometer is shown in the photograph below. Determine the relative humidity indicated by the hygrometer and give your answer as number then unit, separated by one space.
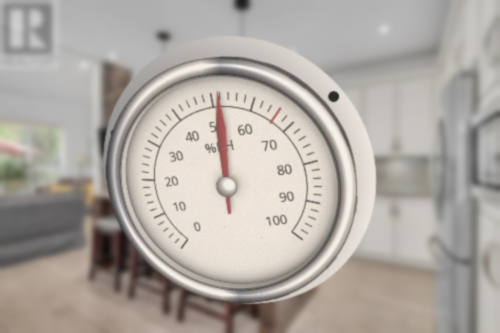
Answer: 52 %
